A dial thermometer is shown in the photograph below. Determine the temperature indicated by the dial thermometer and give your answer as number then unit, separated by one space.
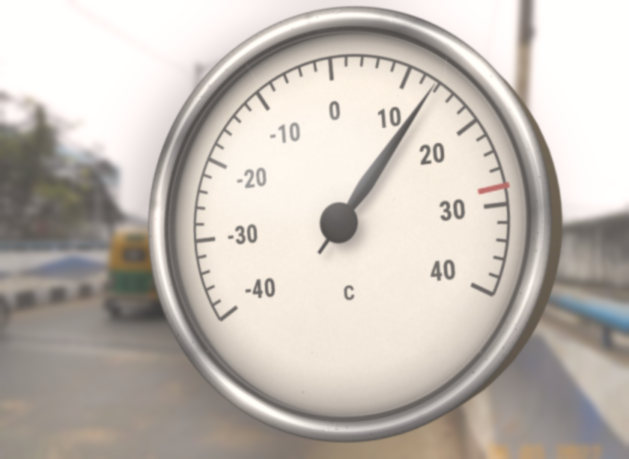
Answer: 14 °C
